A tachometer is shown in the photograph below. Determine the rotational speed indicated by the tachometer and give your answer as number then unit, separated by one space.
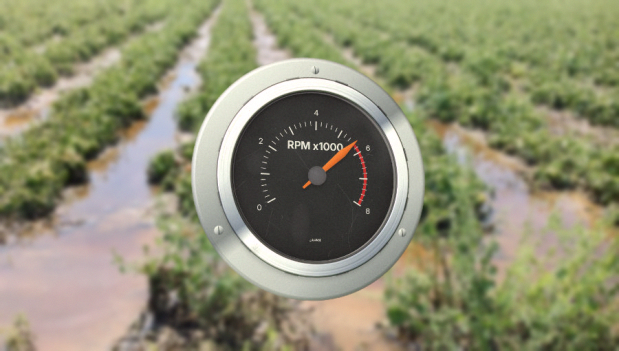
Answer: 5600 rpm
